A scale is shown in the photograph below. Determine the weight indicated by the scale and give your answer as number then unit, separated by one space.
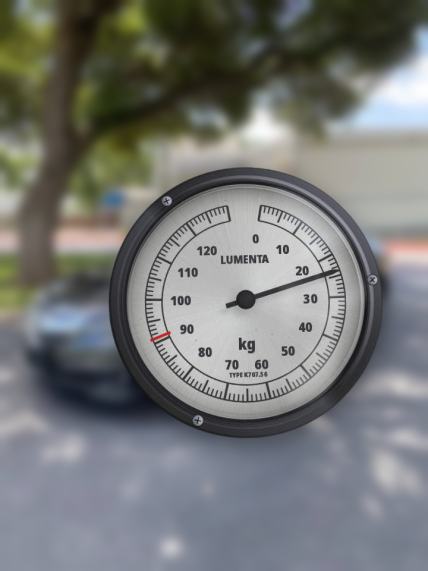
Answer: 24 kg
